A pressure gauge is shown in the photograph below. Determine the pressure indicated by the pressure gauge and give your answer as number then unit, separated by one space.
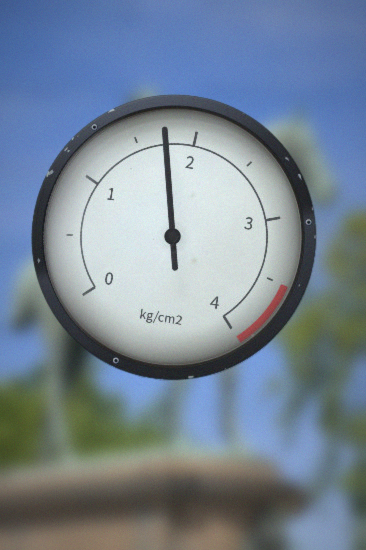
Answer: 1.75 kg/cm²
